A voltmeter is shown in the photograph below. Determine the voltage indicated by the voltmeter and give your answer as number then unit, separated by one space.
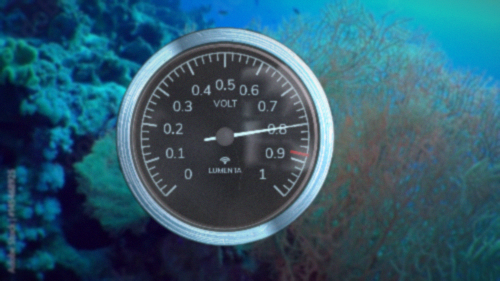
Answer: 0.8 V
